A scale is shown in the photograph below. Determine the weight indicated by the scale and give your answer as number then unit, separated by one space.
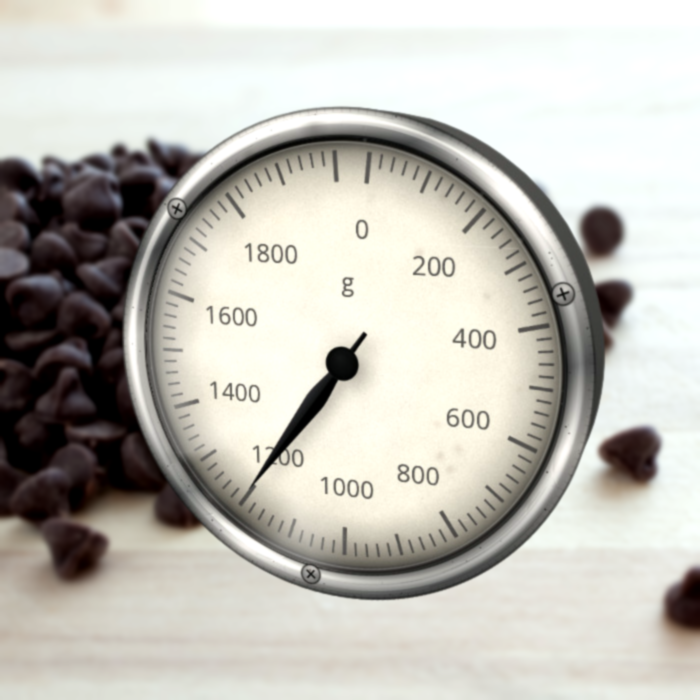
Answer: 1200 g
